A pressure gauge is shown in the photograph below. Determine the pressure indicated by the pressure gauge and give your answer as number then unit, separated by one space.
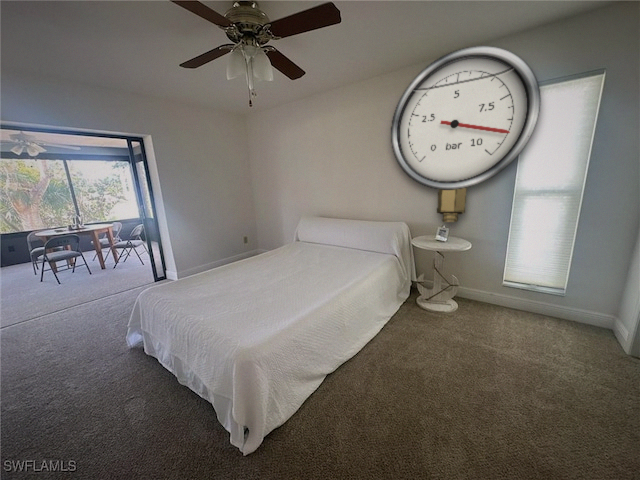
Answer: 9 bar
